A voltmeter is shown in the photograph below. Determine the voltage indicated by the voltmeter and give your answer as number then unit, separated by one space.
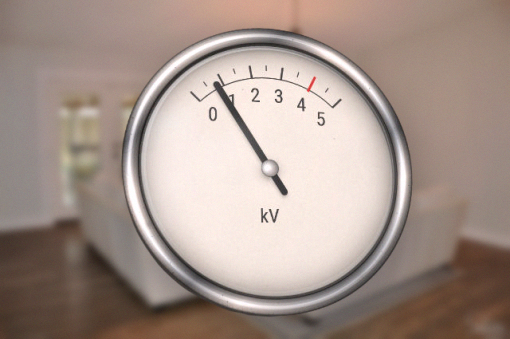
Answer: 0.75 kV
